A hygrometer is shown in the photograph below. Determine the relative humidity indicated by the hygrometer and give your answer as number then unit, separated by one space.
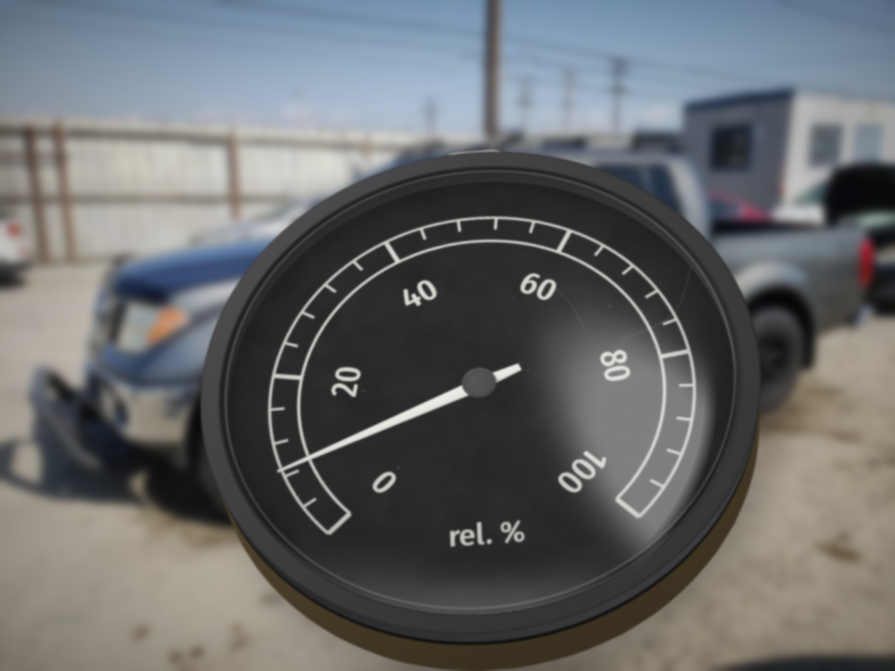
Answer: 8 %
